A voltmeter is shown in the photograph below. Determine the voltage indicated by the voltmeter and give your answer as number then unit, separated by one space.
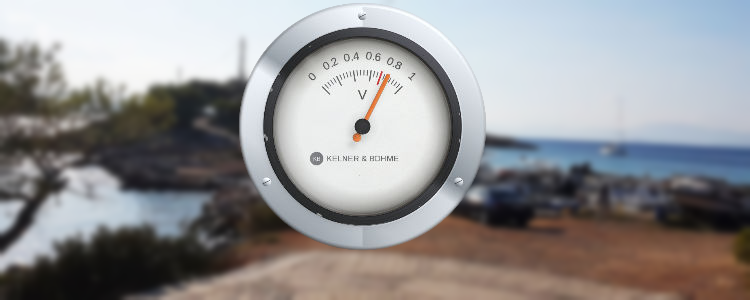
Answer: 0.8 V
